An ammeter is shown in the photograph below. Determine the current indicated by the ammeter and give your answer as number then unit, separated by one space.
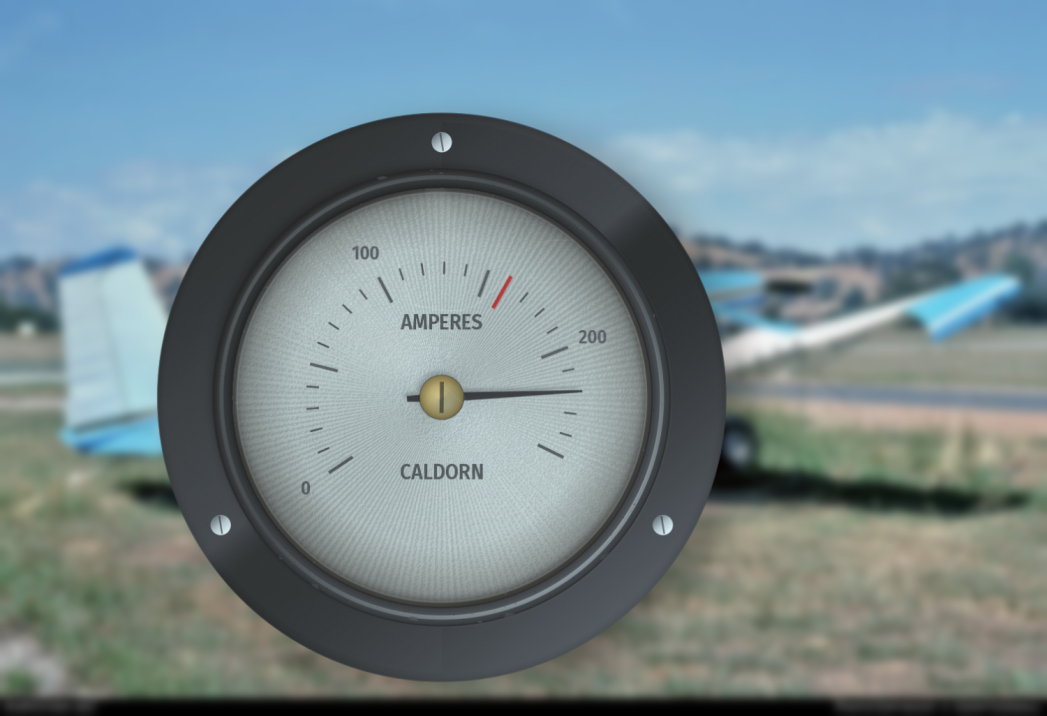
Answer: 220 A
